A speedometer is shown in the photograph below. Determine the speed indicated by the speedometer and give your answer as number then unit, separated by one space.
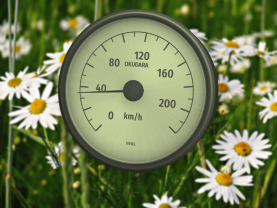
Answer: 35 km/h
